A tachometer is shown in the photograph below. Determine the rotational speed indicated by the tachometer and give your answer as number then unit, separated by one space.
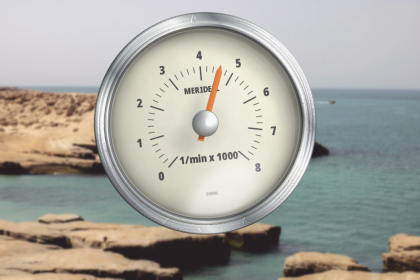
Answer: 4600 rpm
